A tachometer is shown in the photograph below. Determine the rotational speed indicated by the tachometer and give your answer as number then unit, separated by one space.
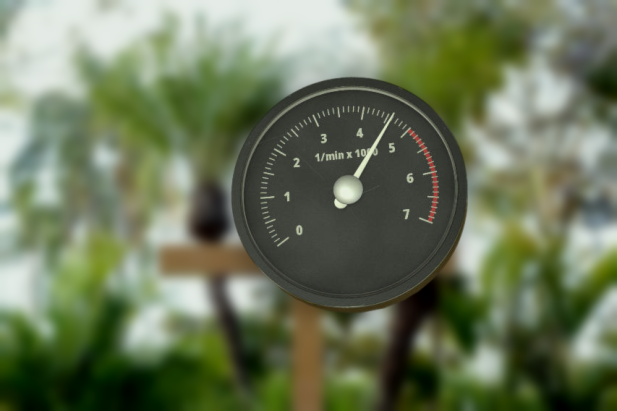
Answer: 4600 rpm
